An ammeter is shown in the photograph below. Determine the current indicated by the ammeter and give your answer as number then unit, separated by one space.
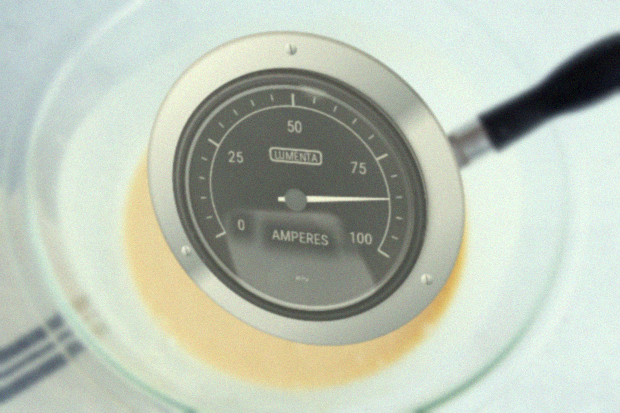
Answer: 85 A
